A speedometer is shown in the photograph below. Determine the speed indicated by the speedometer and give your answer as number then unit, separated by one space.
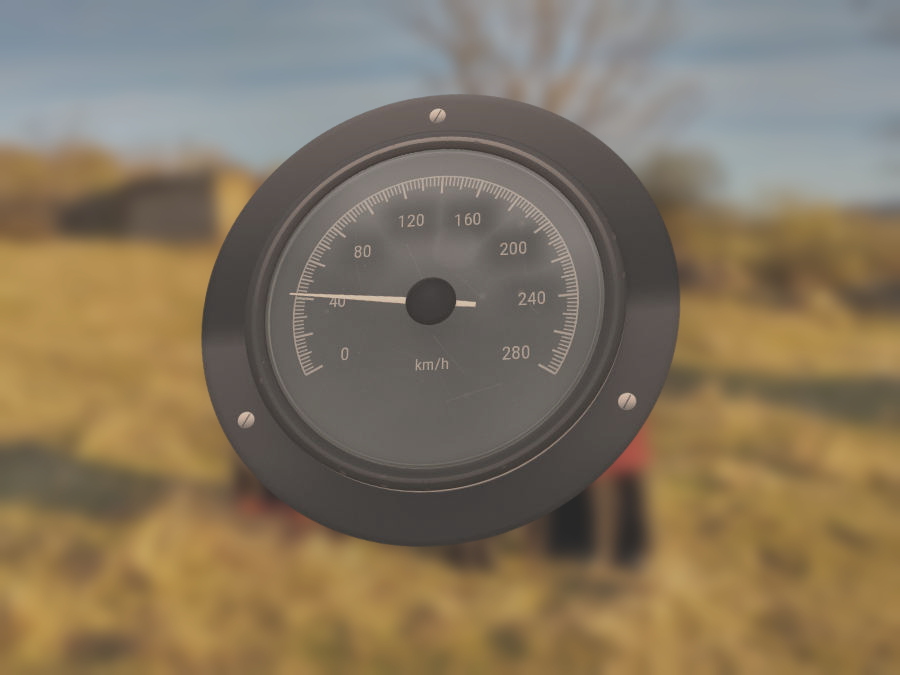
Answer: 40 km/h
